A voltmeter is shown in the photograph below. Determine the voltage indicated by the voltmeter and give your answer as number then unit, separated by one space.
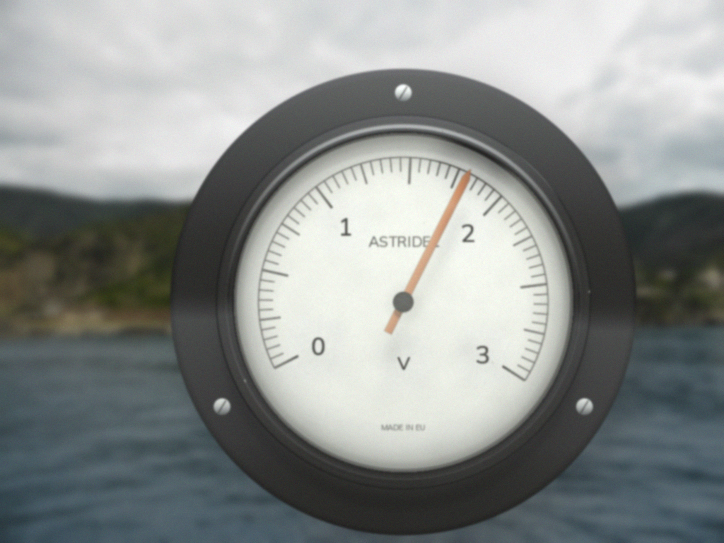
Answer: 1.8 V
